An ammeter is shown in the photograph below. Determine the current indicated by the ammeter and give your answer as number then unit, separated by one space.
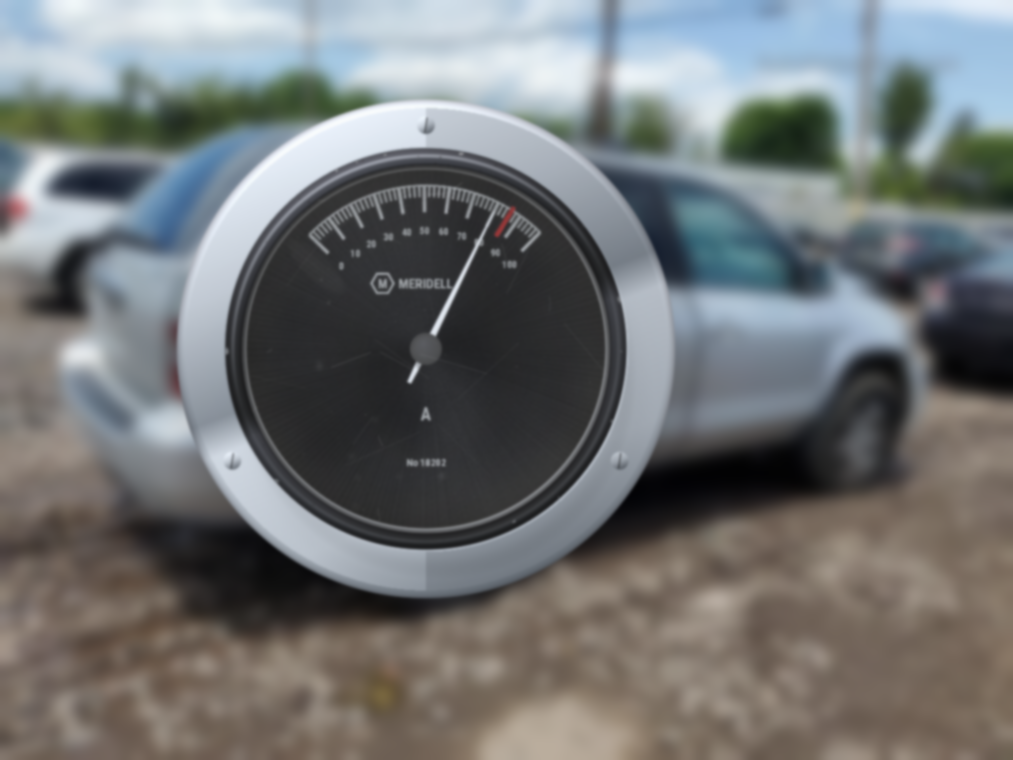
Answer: 80 A
